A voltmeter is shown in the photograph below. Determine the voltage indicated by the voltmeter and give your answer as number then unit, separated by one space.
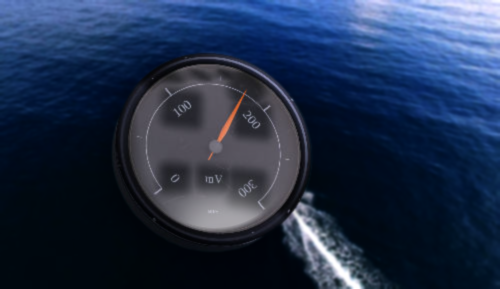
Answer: 175 mV
